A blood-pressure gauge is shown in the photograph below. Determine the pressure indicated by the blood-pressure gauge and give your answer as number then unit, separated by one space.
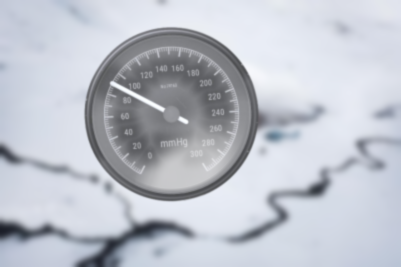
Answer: 90 mmHg
